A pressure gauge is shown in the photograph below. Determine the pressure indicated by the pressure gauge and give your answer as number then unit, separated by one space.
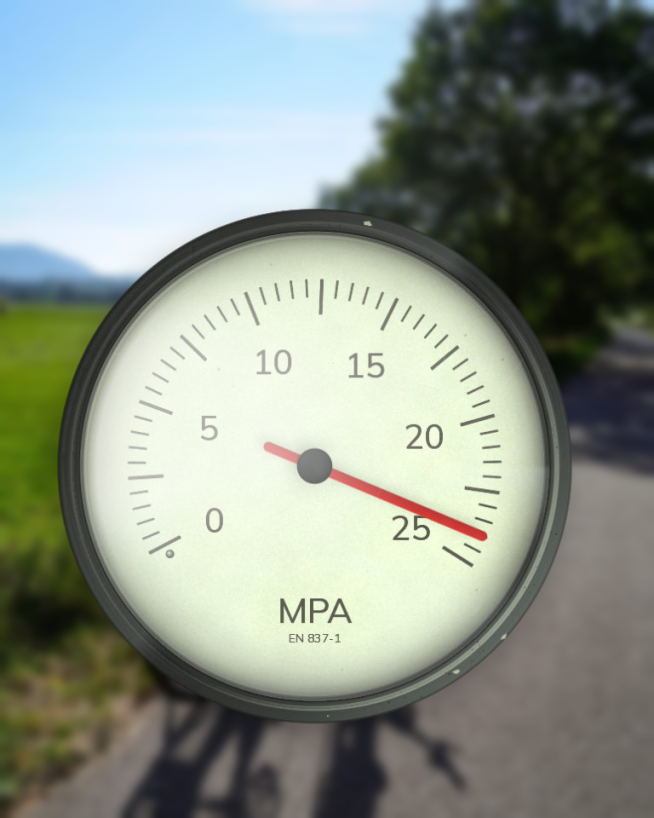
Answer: 24 MPa
